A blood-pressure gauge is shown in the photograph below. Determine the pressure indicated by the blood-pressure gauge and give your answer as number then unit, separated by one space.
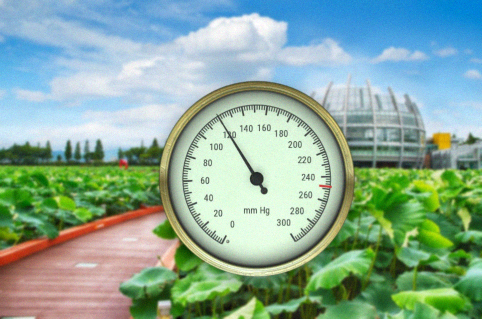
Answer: 120 mmHg
